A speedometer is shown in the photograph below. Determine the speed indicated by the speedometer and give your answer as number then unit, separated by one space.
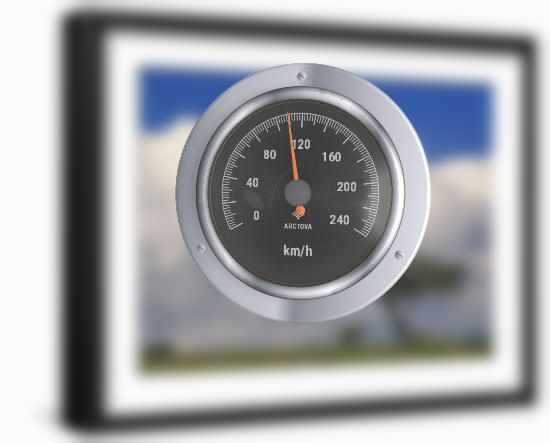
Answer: 110 km/h
